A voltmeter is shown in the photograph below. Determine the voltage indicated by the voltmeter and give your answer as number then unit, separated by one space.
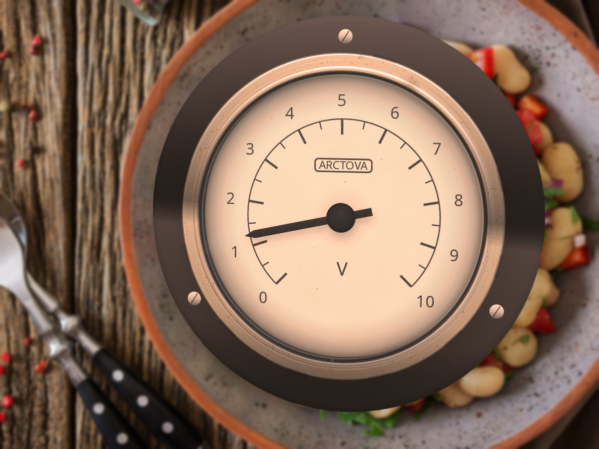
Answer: 1.25 V
